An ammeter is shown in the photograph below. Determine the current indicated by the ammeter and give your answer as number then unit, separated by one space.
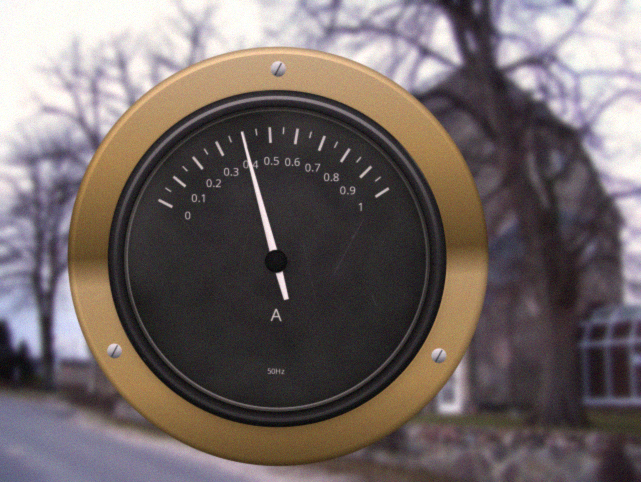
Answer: 0.4 A
